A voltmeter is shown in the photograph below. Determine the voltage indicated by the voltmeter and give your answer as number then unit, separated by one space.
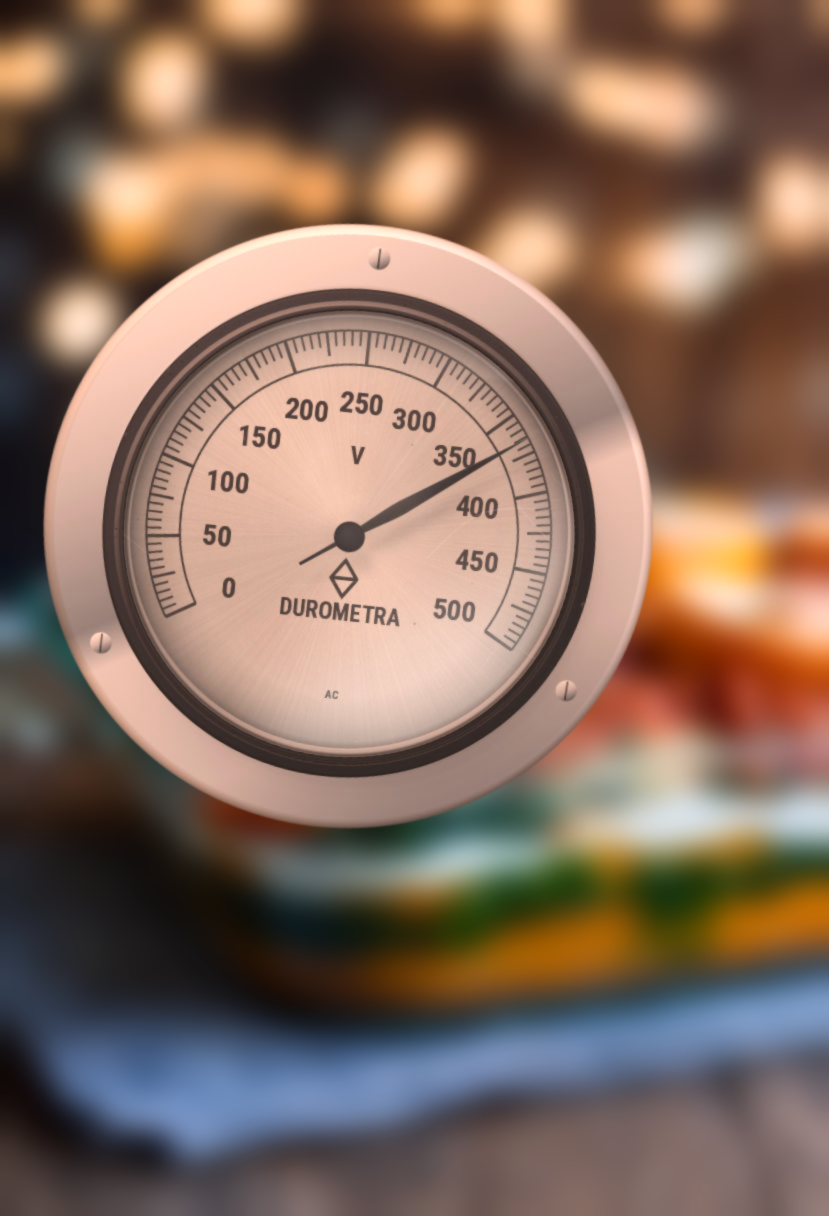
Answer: 365 V
